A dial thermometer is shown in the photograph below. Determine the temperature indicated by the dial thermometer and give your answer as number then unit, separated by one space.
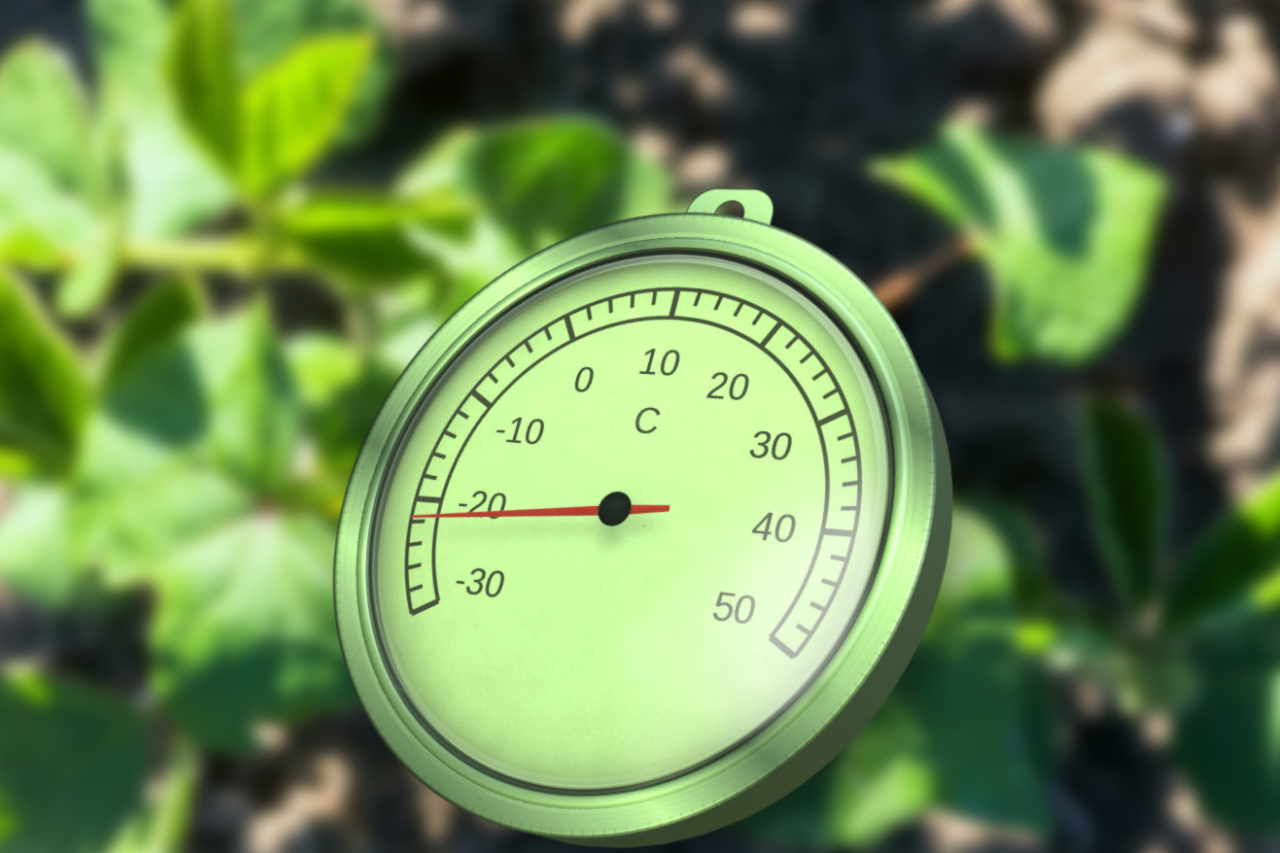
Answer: -22 °C
